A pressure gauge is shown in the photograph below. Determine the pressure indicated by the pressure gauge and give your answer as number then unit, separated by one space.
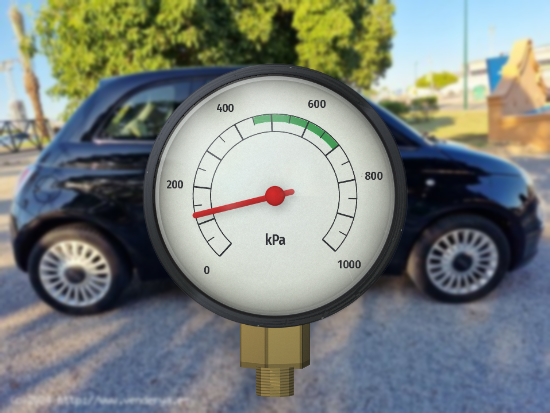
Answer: 125 kPa
